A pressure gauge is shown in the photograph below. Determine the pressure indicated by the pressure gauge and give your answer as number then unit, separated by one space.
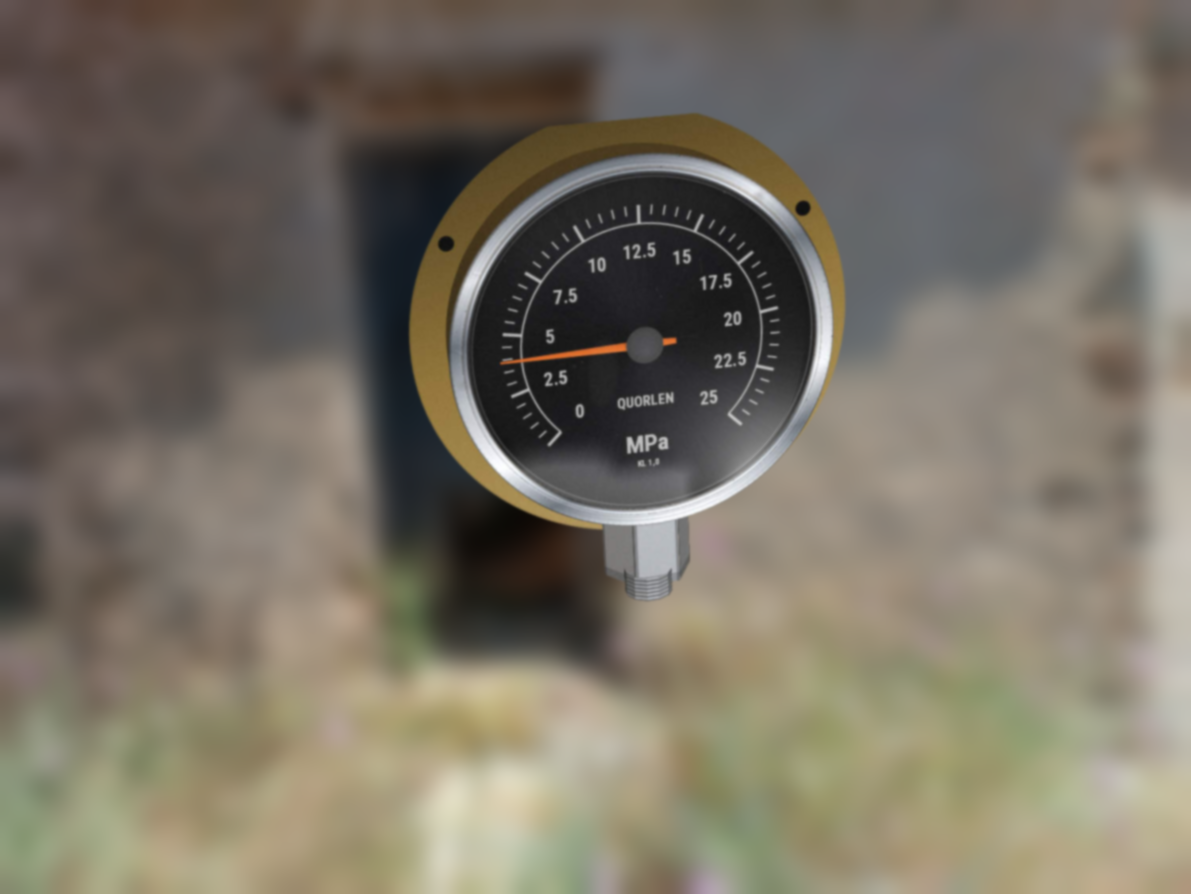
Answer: 4 MPa
